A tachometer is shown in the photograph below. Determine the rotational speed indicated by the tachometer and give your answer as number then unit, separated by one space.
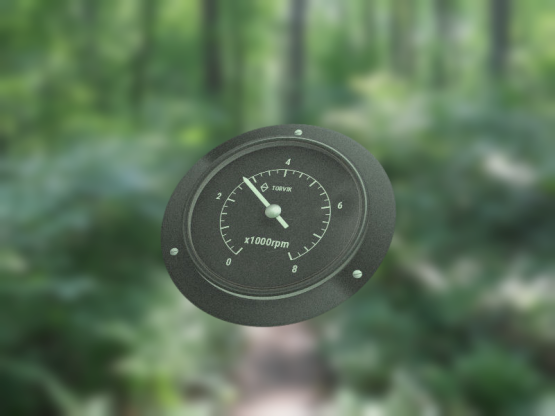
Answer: 2750 rpm
